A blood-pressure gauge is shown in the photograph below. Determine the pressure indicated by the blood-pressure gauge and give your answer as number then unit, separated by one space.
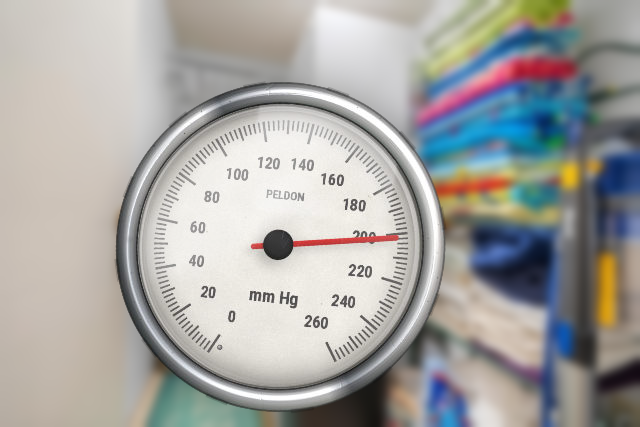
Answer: 202 mmHg
